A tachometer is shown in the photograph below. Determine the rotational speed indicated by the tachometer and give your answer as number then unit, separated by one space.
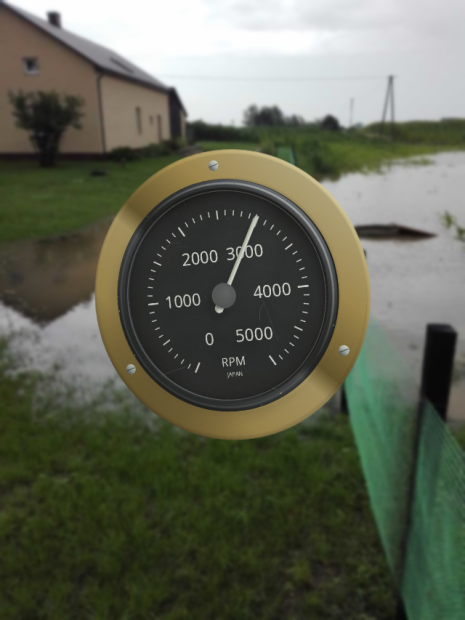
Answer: 3000 rpm
